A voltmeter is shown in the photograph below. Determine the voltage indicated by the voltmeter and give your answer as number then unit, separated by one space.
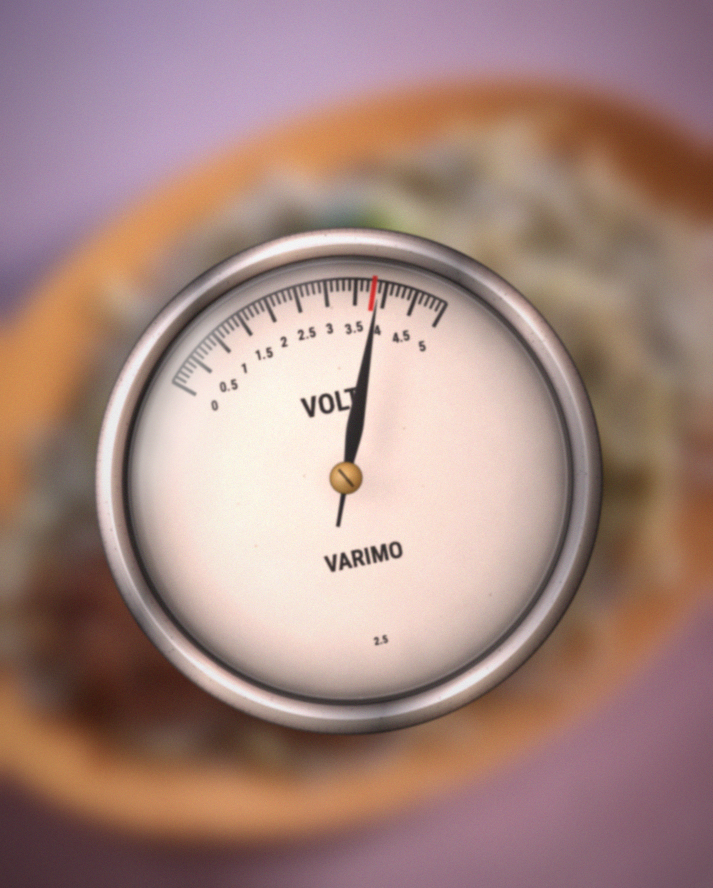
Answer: 3.9 V
